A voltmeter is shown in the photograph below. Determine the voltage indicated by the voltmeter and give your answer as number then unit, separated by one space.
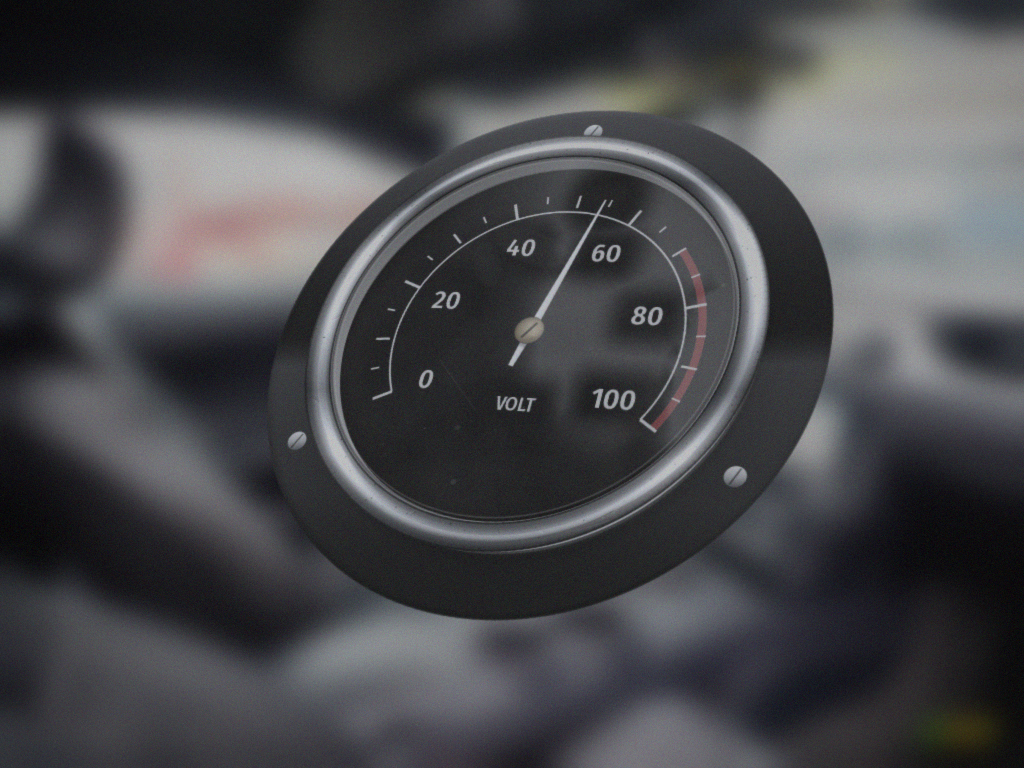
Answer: 55 V
